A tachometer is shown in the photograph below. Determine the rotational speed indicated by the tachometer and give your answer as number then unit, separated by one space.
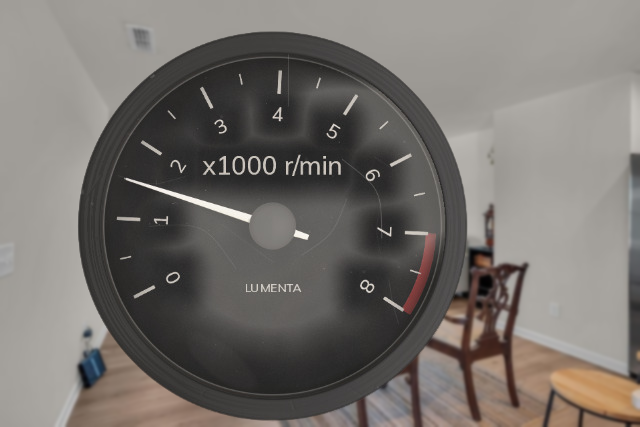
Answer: 1500 rpm
